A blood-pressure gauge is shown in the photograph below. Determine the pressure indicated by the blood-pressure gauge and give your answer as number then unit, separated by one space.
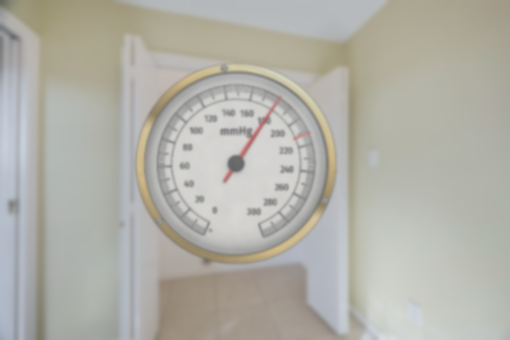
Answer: 180 mmHg
